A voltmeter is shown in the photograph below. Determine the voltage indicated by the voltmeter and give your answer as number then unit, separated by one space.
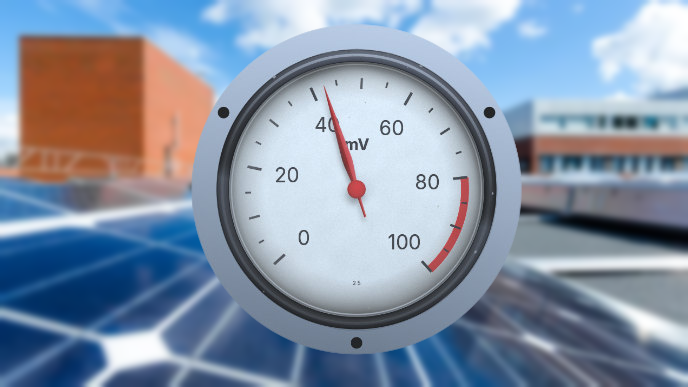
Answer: 42.5 mV
